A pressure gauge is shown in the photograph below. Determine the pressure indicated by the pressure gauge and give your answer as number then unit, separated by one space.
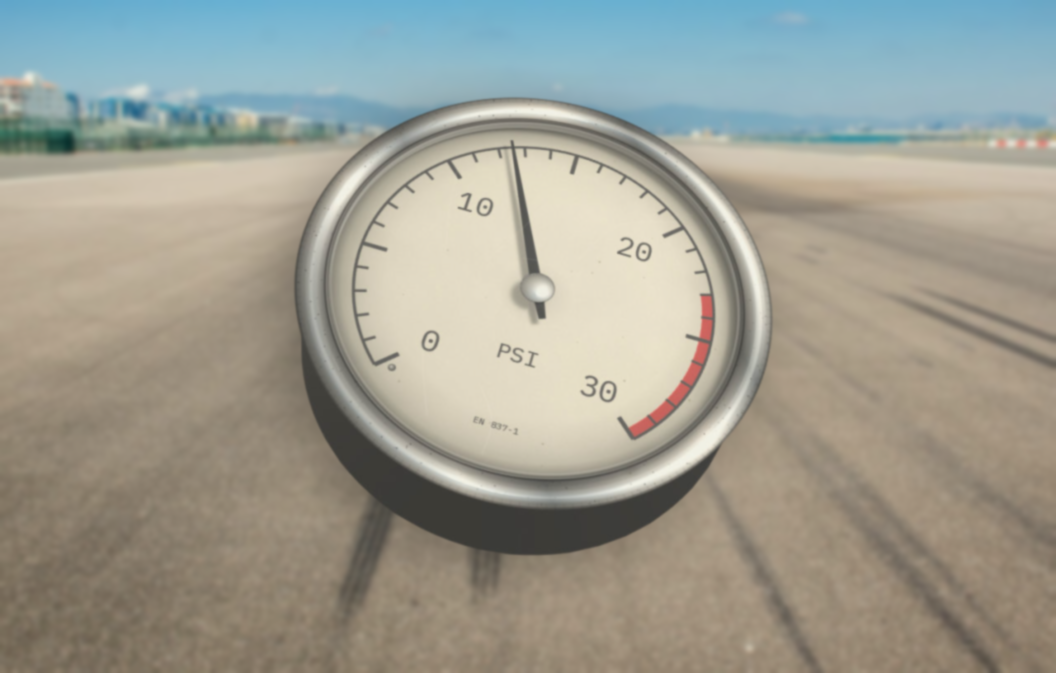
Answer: 12.5 psi
